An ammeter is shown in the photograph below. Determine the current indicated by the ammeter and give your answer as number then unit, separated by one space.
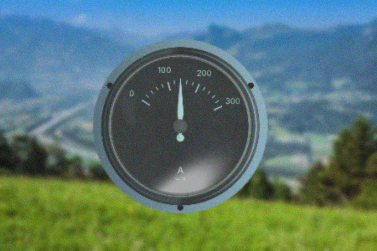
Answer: 140 A
